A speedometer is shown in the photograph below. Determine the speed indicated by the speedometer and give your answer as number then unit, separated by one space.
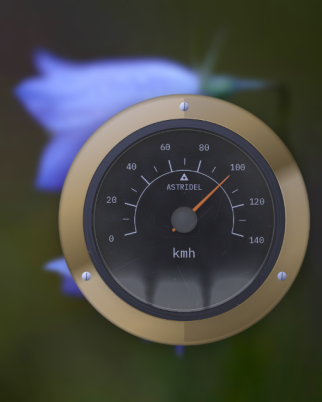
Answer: 100 km/h
